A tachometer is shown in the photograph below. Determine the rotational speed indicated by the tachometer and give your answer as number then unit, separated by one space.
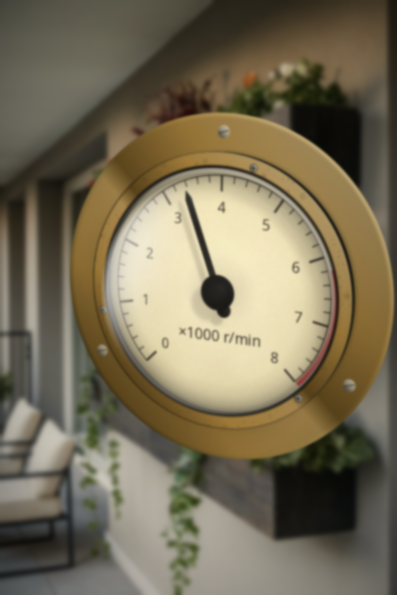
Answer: 3400 rpm
